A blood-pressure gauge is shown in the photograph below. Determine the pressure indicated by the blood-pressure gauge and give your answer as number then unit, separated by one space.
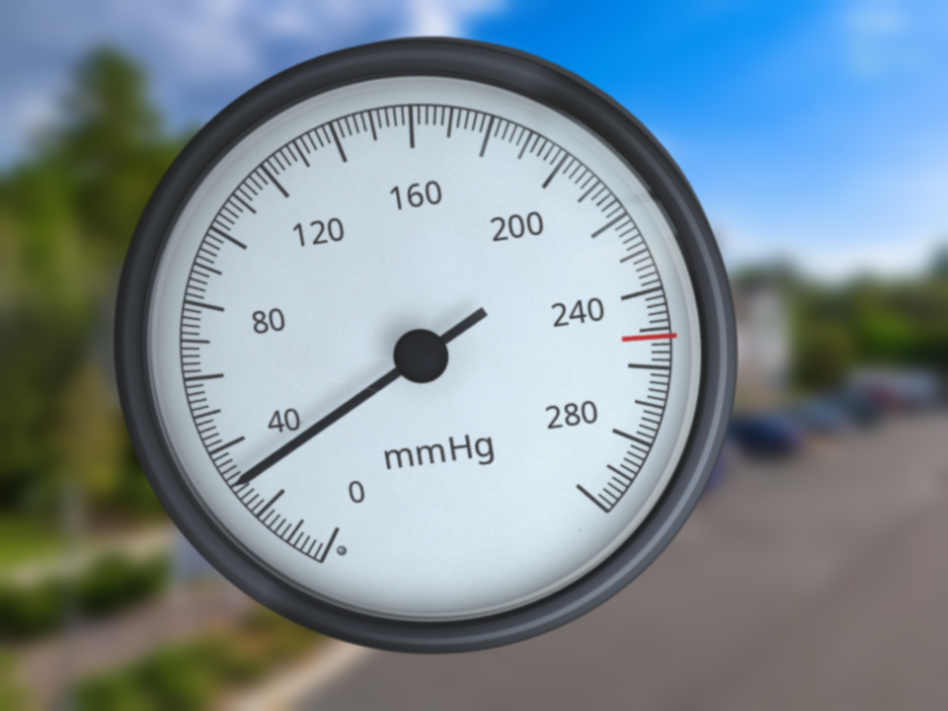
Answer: 30 mmHg
